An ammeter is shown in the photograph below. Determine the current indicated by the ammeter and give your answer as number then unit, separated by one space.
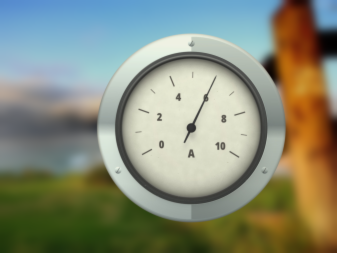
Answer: 6 A
